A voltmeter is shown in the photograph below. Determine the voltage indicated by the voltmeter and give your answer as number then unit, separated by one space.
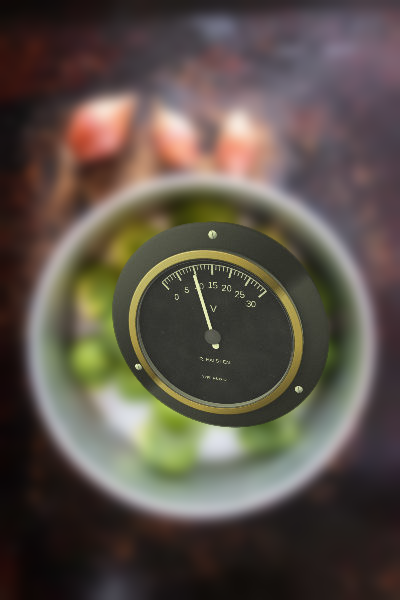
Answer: 10 V
